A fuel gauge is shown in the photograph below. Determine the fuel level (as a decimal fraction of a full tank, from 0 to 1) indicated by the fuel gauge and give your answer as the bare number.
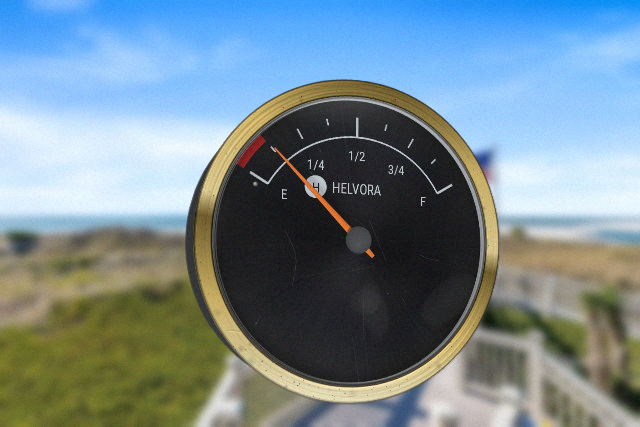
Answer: 0.125
